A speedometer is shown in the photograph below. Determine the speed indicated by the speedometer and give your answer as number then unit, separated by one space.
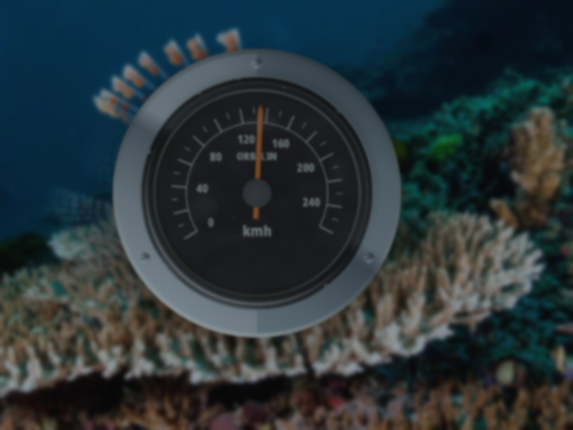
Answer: 135 km/h
